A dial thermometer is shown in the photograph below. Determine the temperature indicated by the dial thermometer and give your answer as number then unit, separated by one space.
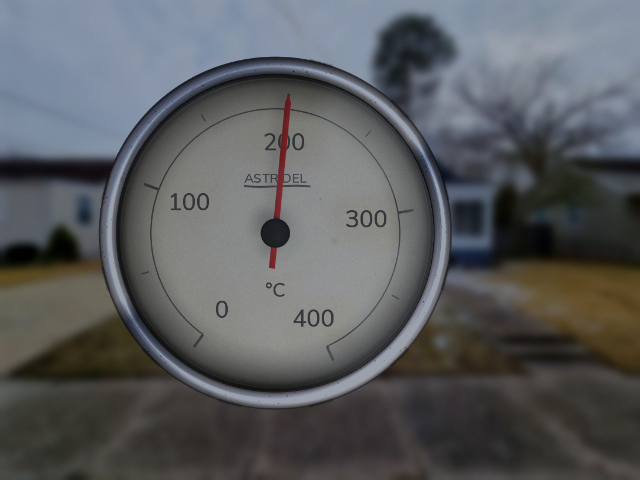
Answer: 200 °C
